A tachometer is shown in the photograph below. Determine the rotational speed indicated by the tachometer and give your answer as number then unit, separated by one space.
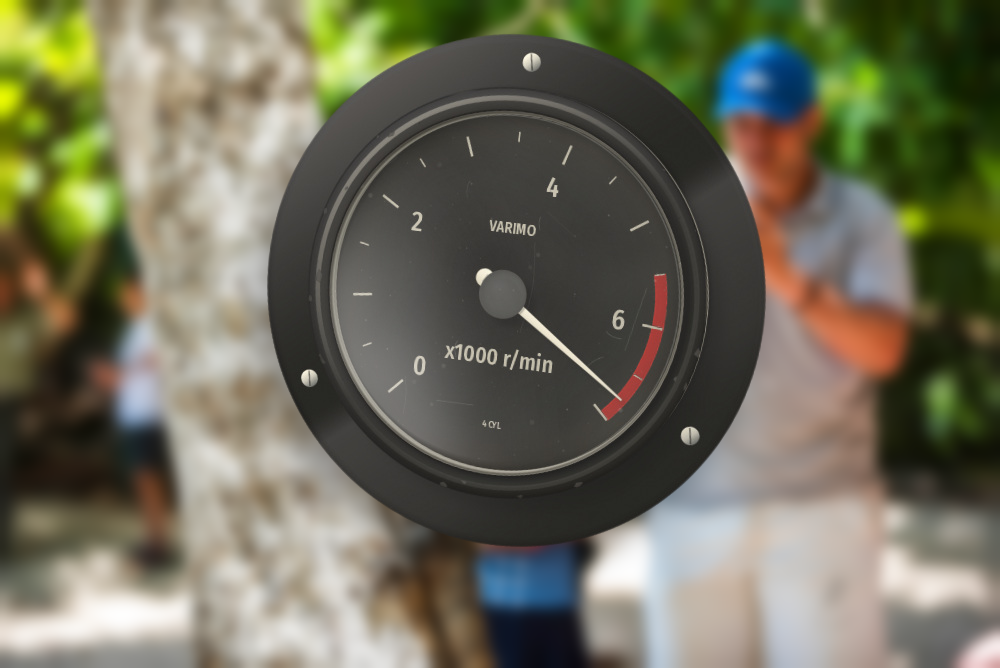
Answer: 6750 rpm
